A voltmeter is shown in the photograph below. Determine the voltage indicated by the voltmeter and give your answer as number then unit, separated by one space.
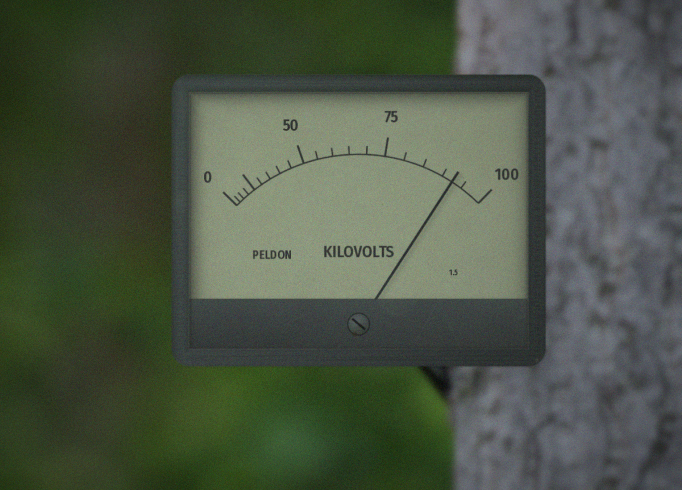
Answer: 92.5 kV
